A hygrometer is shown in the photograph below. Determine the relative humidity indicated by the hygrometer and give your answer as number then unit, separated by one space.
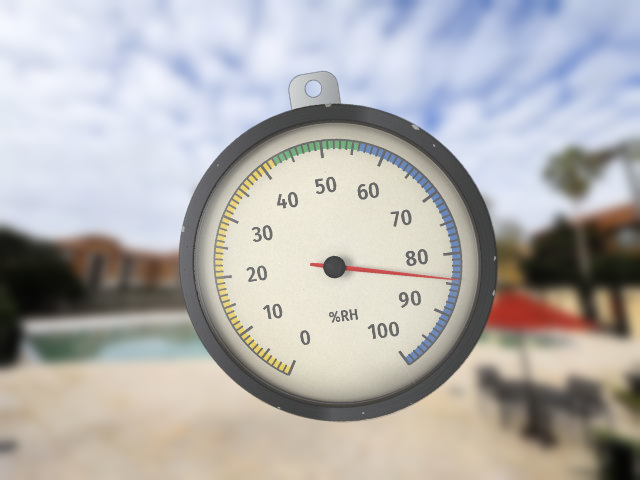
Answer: 84 %
